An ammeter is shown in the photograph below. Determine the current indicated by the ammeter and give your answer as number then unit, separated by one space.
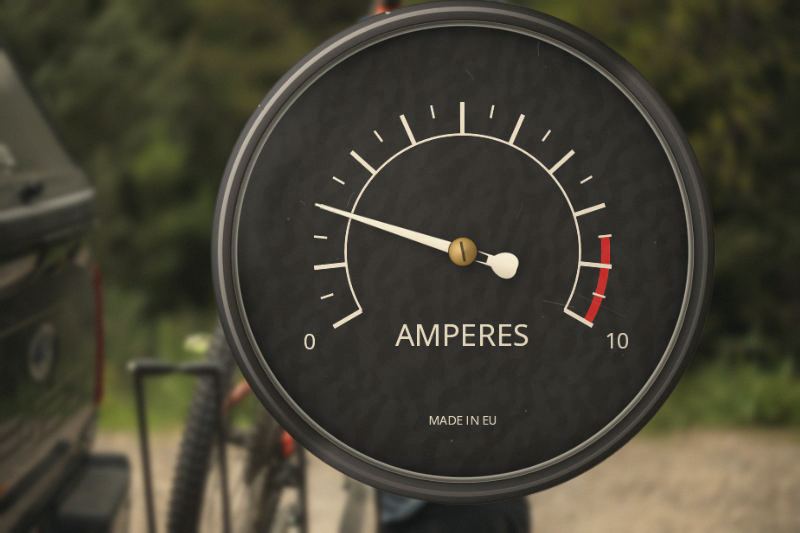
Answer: 2 A
